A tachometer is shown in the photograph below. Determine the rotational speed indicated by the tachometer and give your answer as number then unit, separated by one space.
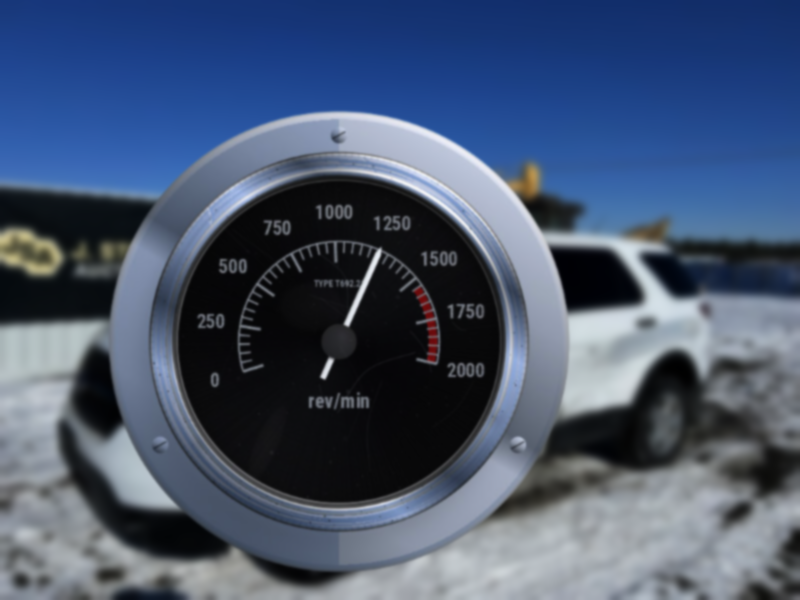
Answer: 1250 rpm
